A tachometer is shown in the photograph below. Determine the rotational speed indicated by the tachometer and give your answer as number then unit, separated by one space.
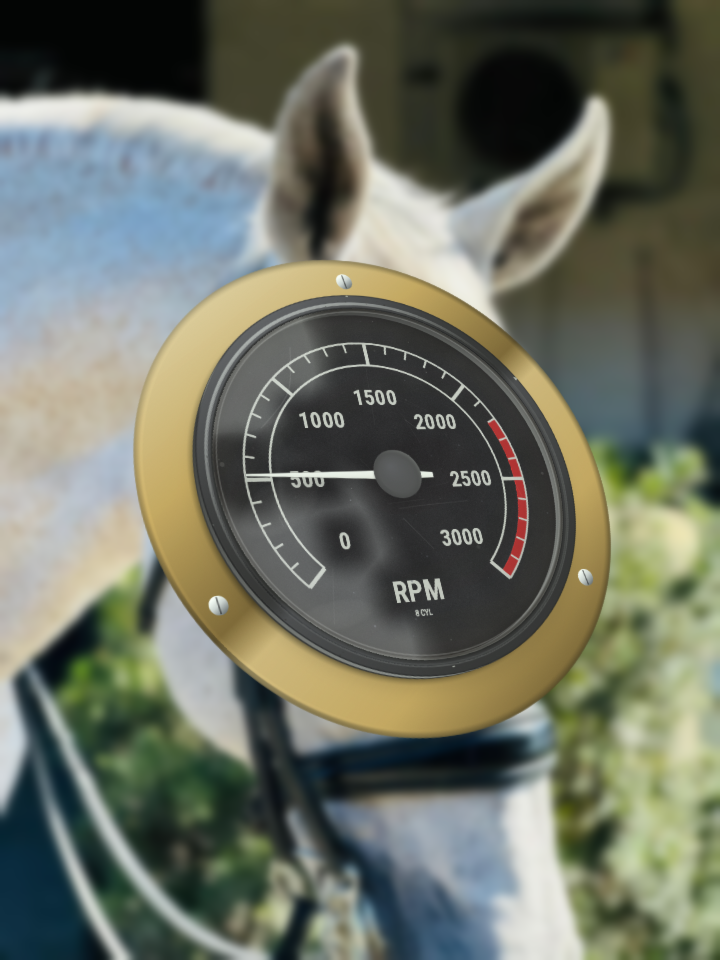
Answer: 500 rpm
